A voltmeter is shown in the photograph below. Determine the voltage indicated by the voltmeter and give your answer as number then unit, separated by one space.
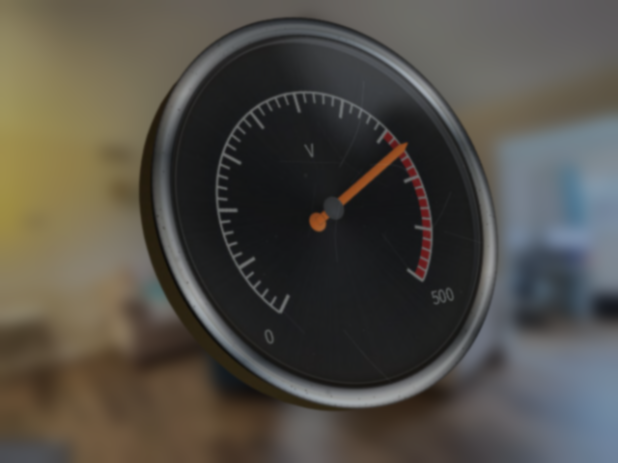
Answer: 370 V
